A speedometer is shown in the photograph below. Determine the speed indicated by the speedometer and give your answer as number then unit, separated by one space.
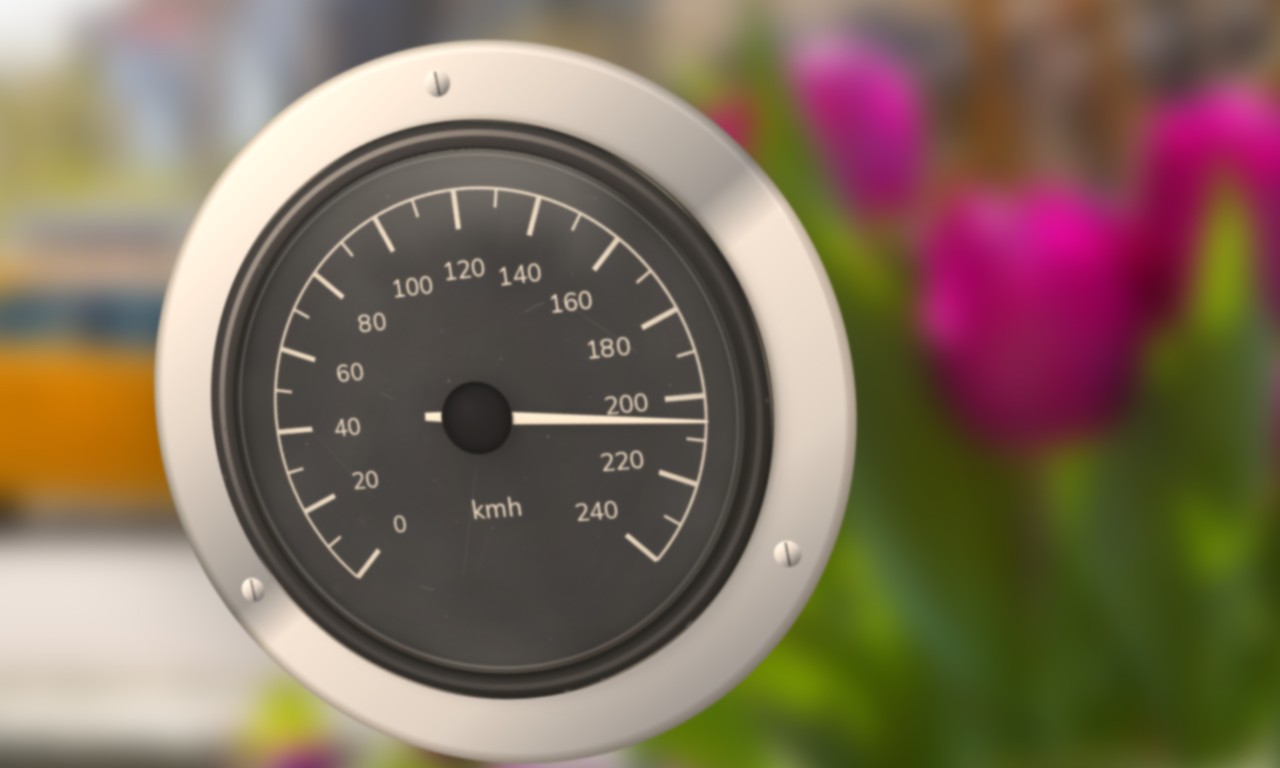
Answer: 205 km/h
